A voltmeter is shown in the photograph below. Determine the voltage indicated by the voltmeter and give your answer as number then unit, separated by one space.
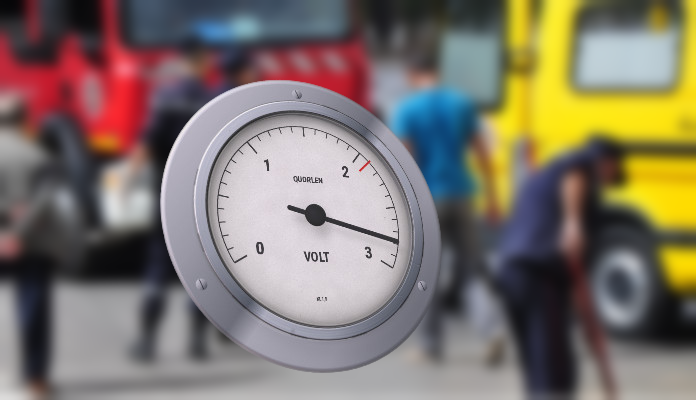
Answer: 2.8 V
